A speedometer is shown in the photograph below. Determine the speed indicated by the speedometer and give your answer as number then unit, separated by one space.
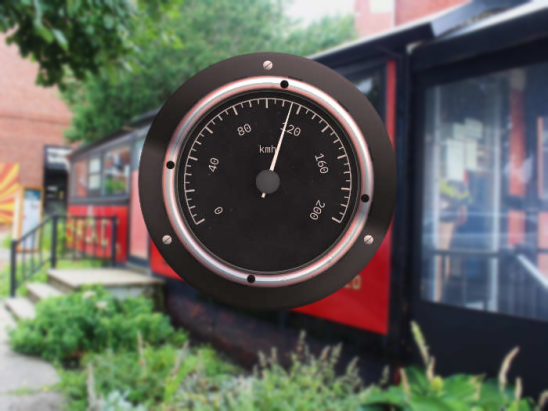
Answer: 115 km/h
